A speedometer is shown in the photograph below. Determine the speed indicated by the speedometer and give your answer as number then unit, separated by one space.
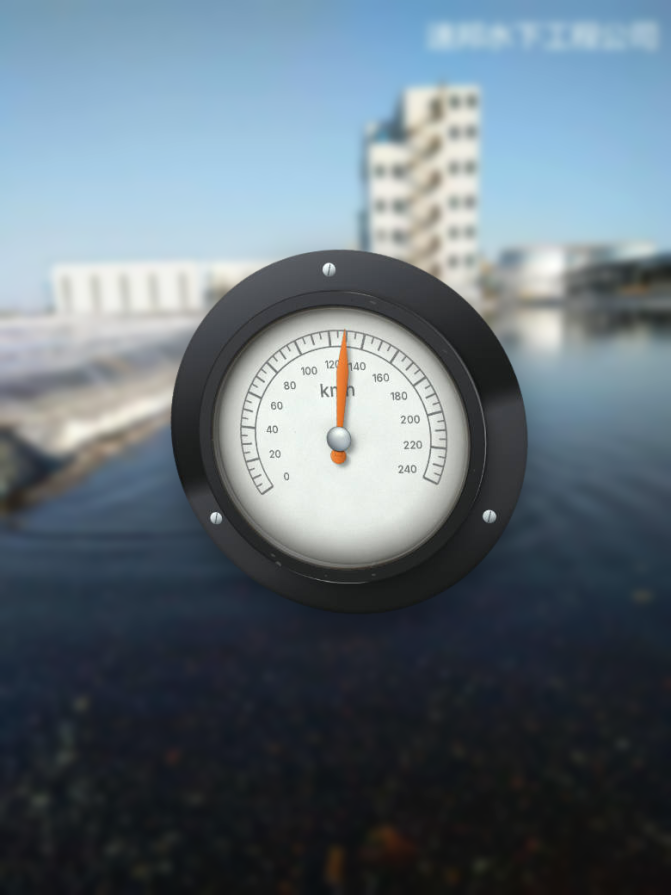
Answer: 130 km/h
